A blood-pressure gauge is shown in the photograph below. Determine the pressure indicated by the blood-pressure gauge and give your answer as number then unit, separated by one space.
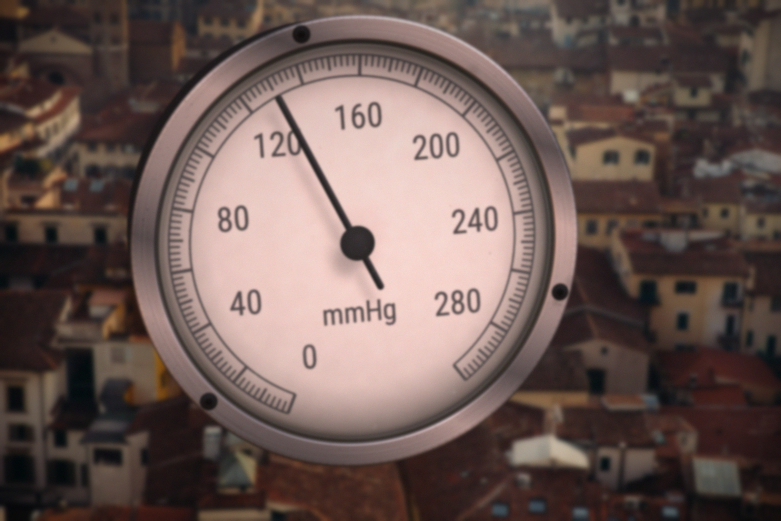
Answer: 130 mmHg
